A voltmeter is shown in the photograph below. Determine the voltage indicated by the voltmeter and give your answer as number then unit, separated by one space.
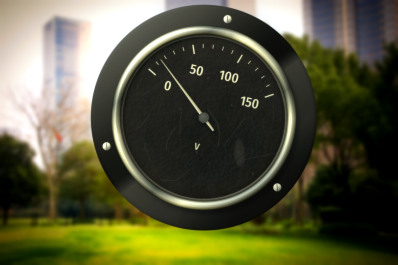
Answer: 15 V
